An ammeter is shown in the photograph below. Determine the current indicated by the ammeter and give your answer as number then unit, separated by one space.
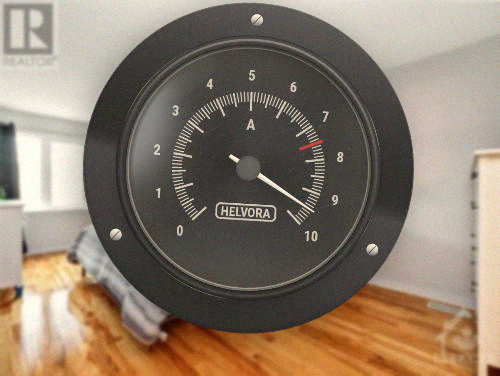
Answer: 9.5 A
